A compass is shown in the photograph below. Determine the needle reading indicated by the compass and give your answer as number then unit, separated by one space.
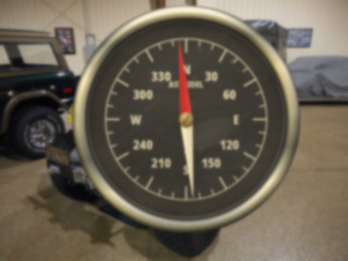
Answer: 355 °
